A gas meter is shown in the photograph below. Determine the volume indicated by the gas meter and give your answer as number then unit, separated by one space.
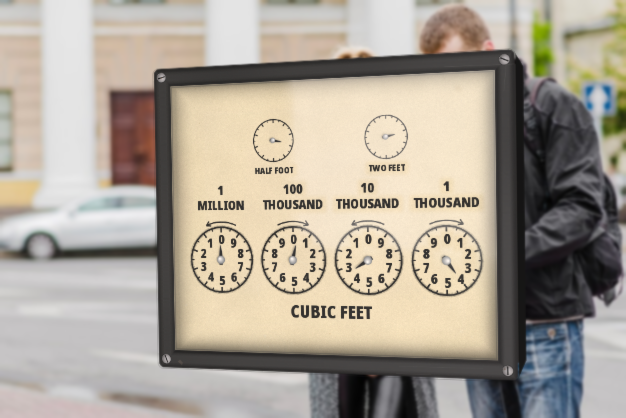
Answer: 3400 ft³
